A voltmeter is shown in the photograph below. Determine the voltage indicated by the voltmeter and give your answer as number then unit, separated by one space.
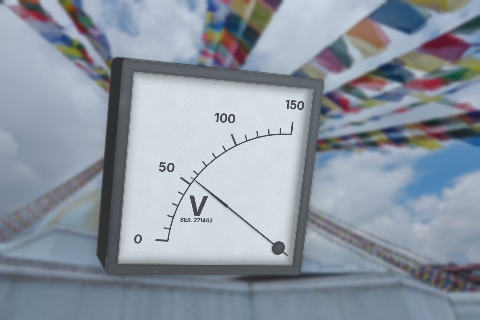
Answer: 55 V
